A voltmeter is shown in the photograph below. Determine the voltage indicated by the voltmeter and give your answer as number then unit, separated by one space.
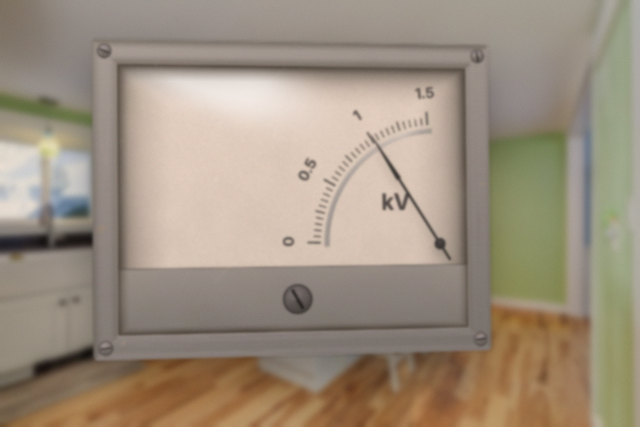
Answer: 1 kV
